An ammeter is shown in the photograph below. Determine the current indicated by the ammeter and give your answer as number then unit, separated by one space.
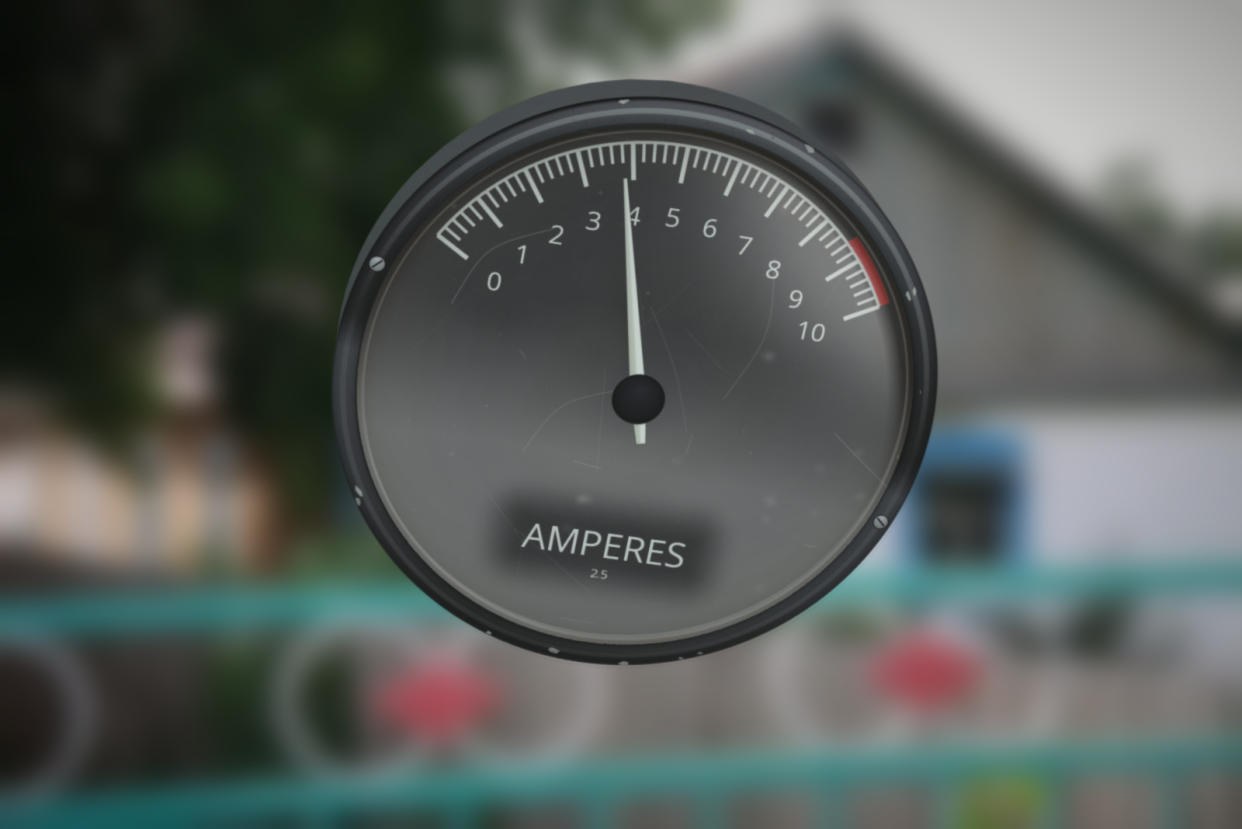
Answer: 3.8 A
